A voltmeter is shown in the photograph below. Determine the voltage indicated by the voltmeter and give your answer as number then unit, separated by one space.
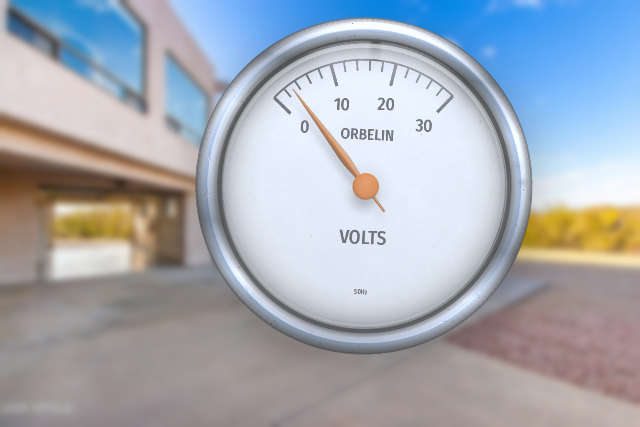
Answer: 3 V
